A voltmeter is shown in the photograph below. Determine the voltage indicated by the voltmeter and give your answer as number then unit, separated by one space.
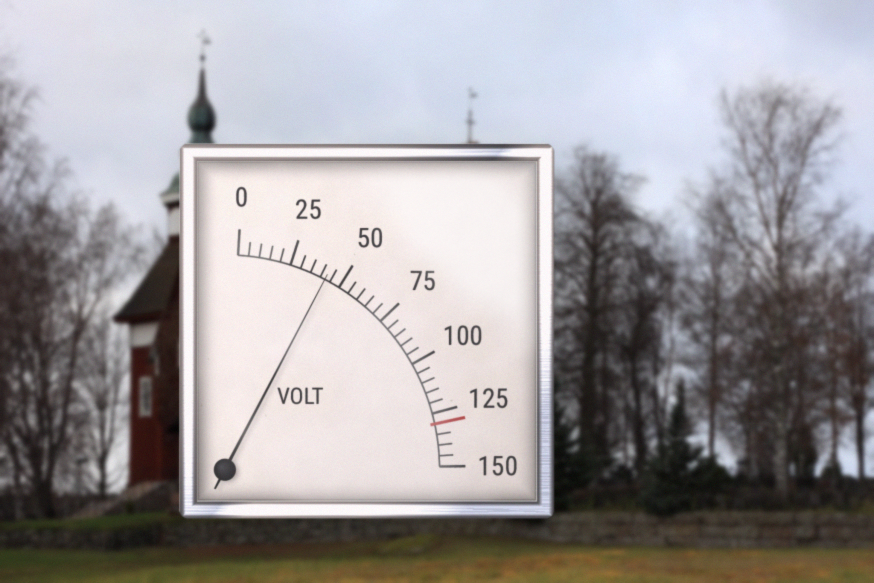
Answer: 42.5 V
